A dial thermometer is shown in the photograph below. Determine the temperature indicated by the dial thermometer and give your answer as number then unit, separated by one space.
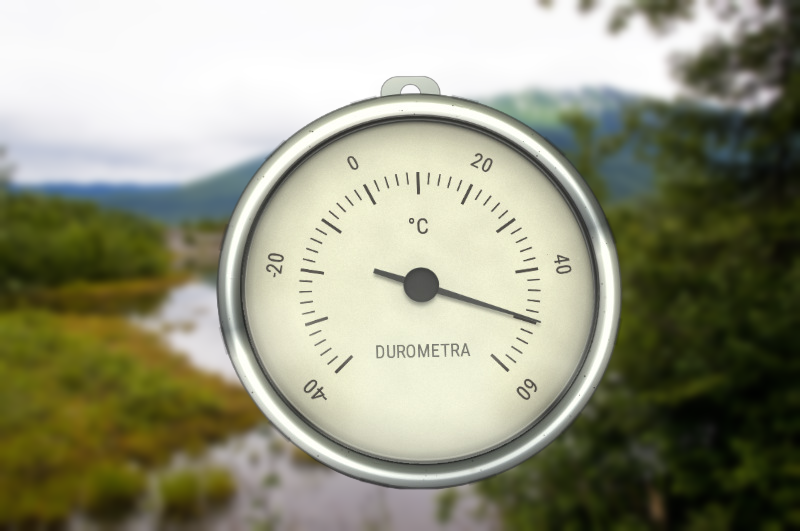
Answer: 50 °C
